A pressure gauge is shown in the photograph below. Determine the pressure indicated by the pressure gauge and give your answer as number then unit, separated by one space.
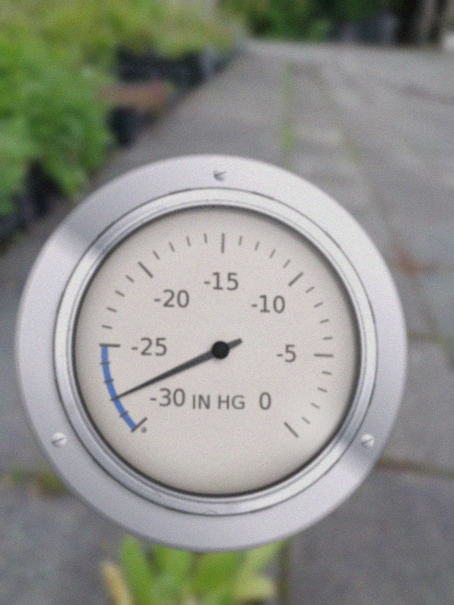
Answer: -28 inHg
